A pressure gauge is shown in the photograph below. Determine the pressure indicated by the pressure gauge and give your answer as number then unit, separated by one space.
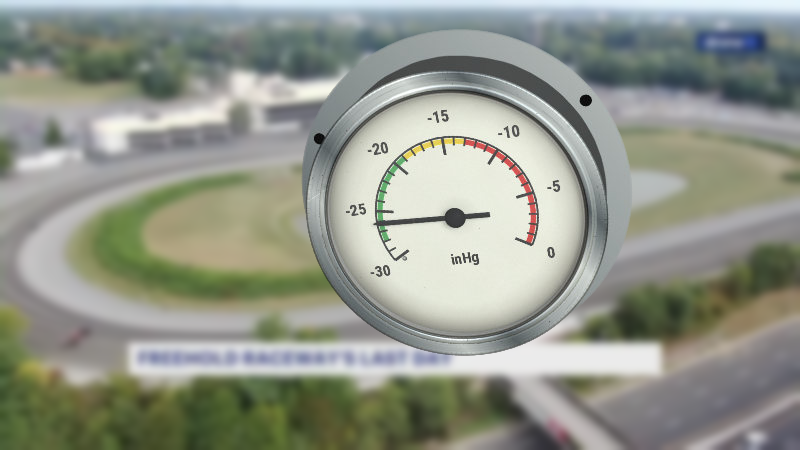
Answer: -26 inHg
